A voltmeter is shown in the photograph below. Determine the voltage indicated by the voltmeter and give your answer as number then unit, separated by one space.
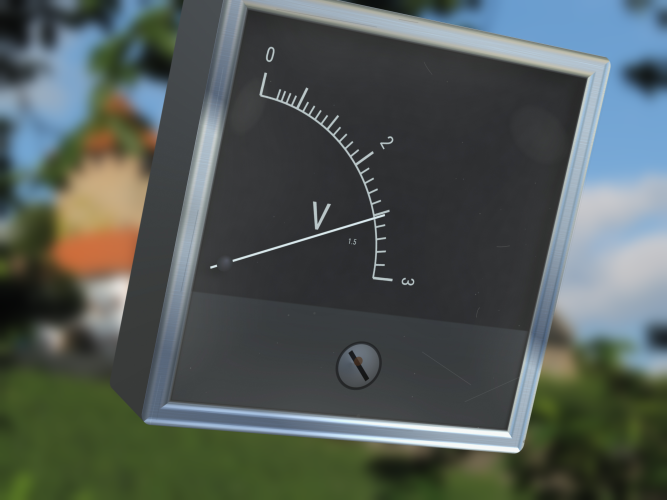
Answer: 2.5 V
